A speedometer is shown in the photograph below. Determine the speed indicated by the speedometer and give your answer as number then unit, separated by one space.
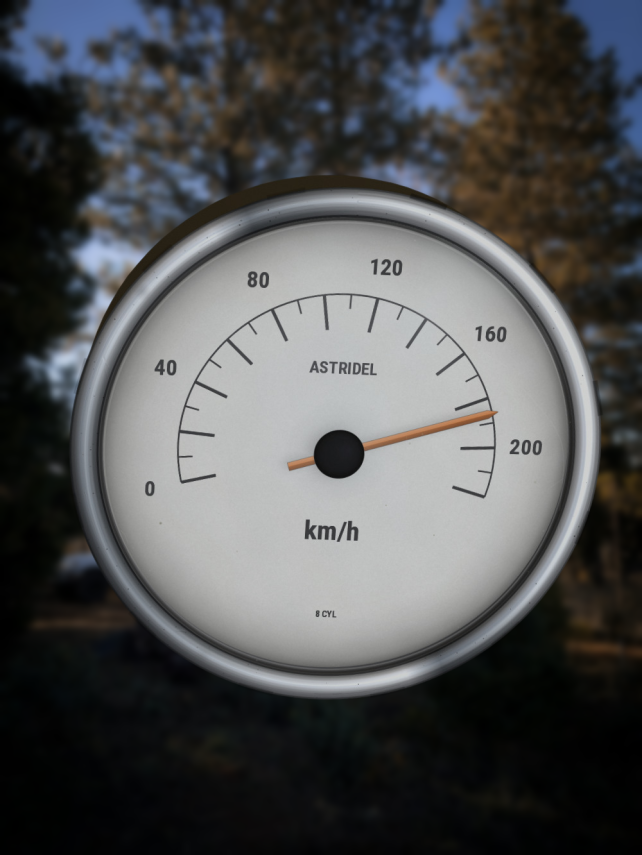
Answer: 185 km/h
